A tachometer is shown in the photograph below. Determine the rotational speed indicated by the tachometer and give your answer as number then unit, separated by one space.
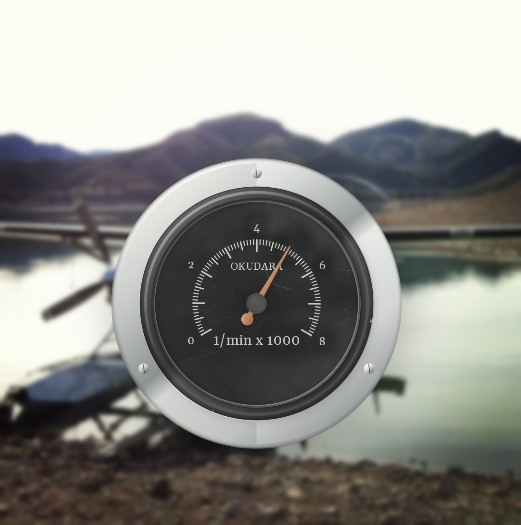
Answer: 5000 rpm
